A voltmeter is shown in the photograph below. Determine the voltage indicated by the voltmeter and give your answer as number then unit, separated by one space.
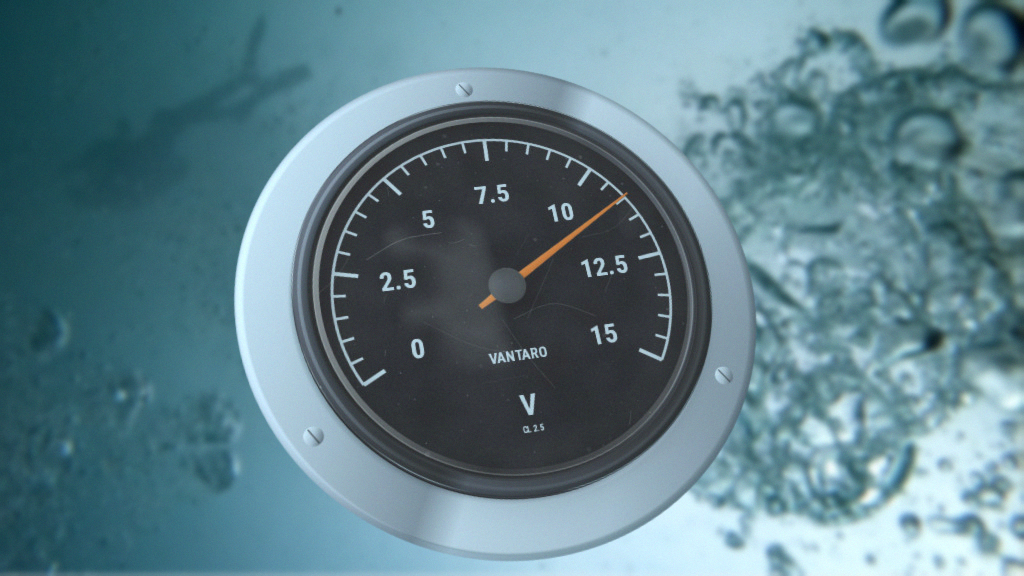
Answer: 11 V
